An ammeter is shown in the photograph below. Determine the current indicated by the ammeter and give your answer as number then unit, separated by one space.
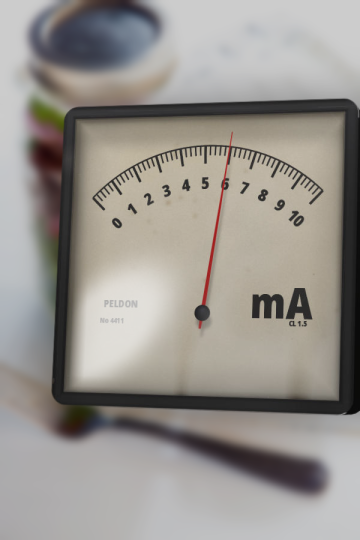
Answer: 6 mA
